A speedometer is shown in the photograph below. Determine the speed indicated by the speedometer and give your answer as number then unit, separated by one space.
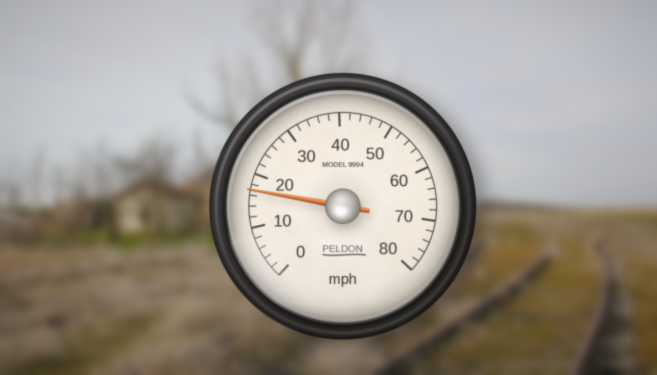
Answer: 17 mph
